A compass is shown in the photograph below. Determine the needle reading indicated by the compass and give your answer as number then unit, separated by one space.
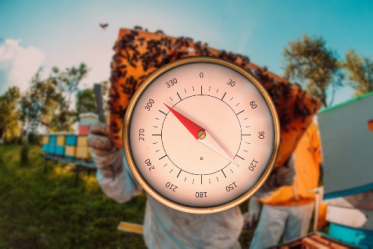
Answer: 310 °
